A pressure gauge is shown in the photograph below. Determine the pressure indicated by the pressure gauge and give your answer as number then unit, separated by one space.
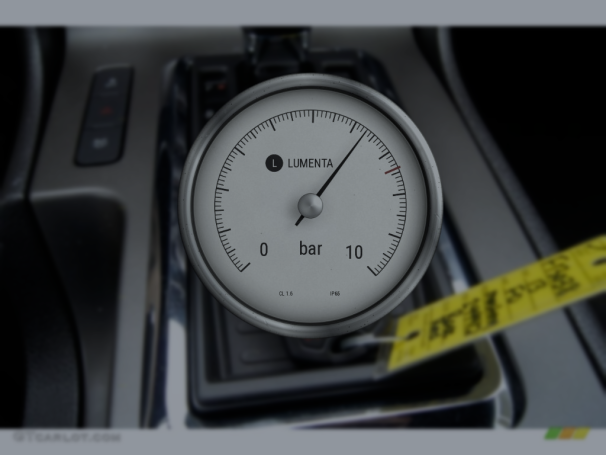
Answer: 6.3 bar
